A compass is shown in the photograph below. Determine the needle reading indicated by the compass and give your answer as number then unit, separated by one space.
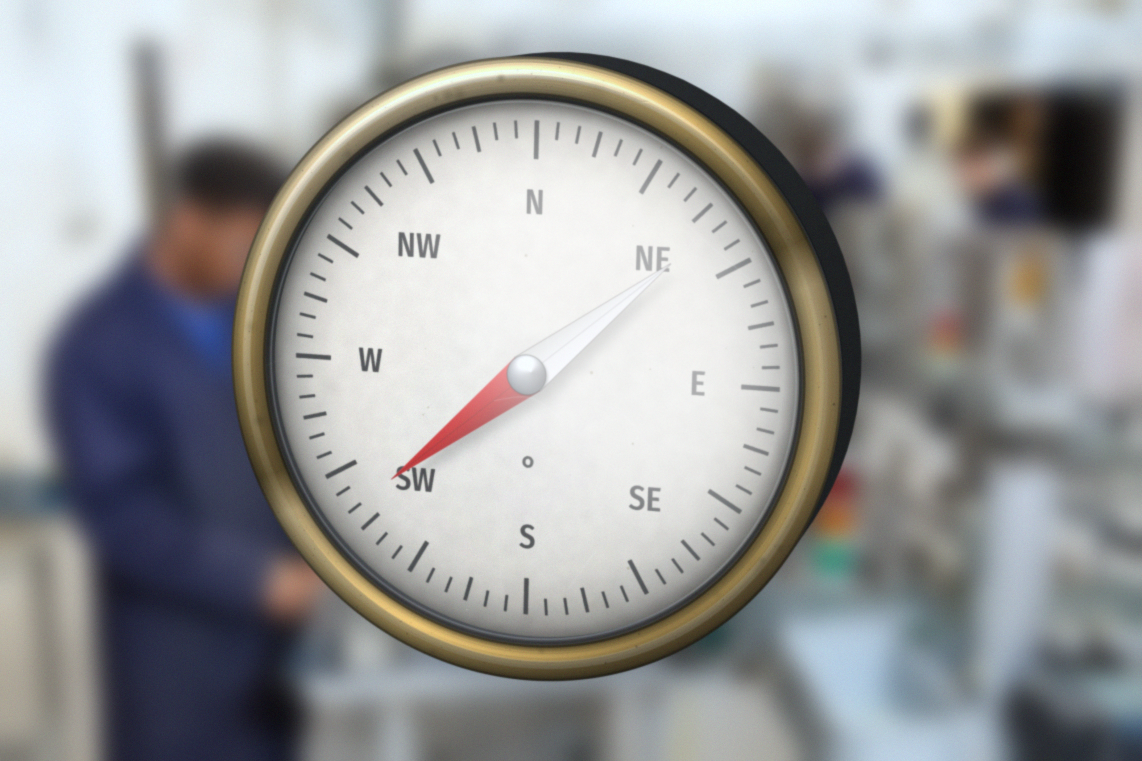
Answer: 230 °
